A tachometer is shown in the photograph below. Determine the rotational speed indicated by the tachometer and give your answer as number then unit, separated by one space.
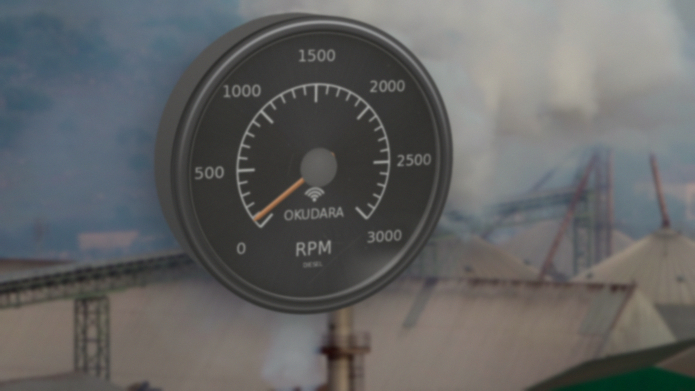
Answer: 100 rpm
